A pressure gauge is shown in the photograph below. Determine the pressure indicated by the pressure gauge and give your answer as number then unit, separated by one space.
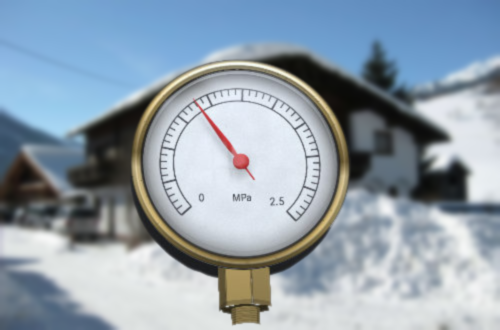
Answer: 0.9 MPa
